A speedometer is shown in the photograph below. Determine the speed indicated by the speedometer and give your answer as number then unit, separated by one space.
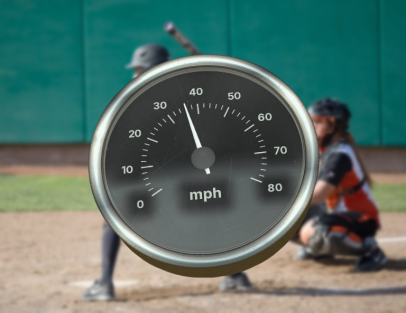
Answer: 36 mph
